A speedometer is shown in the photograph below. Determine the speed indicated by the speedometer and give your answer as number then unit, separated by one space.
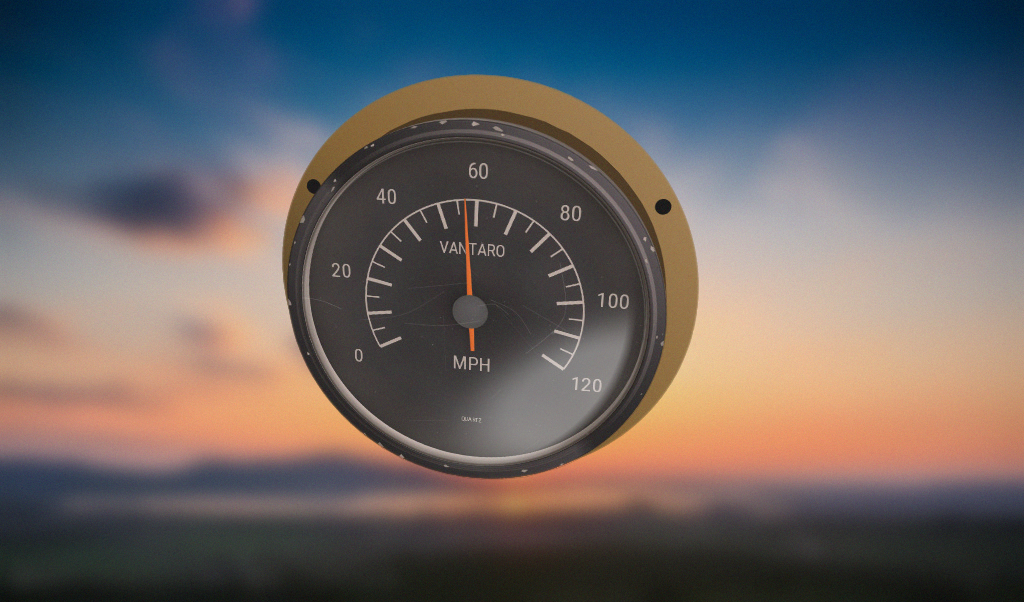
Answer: 57.5 mph
